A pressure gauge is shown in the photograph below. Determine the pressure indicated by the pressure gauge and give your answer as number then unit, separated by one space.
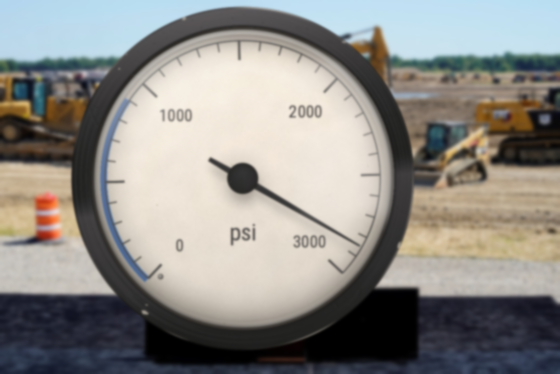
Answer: 2850 psi
